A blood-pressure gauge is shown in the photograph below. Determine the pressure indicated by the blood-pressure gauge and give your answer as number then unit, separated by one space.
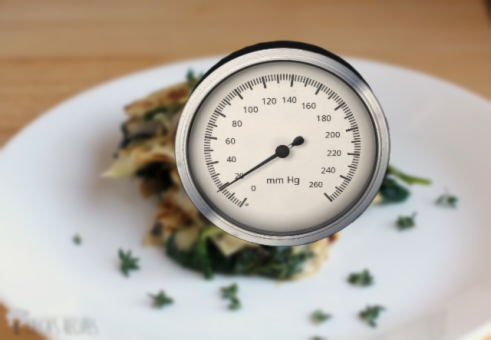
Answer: 20 mmHg
